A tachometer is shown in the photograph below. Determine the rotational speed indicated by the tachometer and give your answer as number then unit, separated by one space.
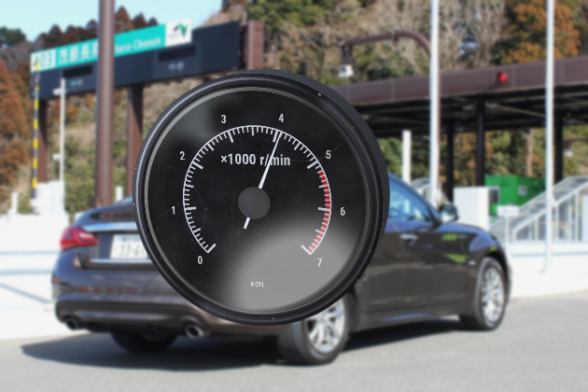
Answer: 4100 rpm
